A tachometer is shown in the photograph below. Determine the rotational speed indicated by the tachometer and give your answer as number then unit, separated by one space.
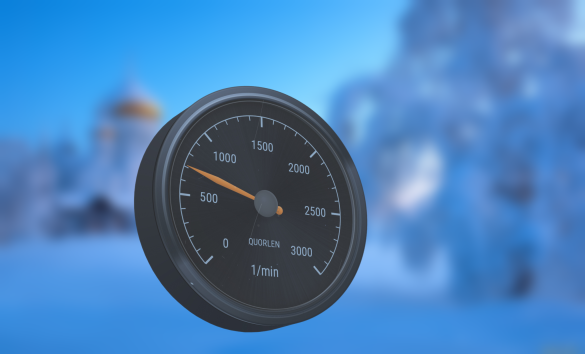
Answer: 700 rpm
